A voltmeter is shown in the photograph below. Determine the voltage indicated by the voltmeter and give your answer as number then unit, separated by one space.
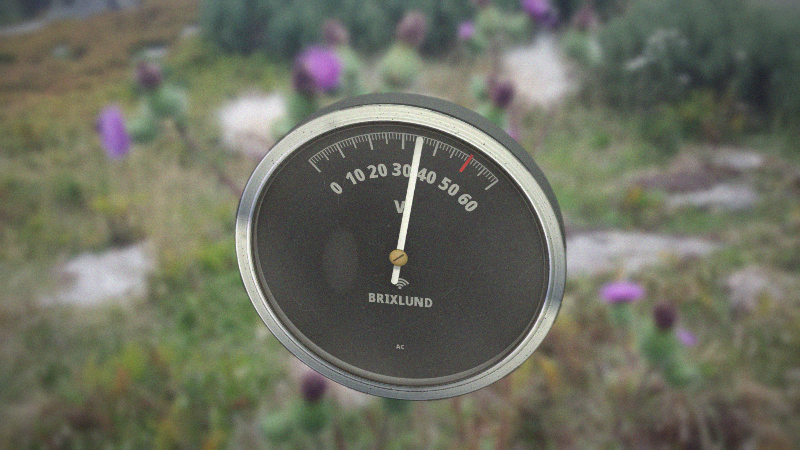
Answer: 35 V
